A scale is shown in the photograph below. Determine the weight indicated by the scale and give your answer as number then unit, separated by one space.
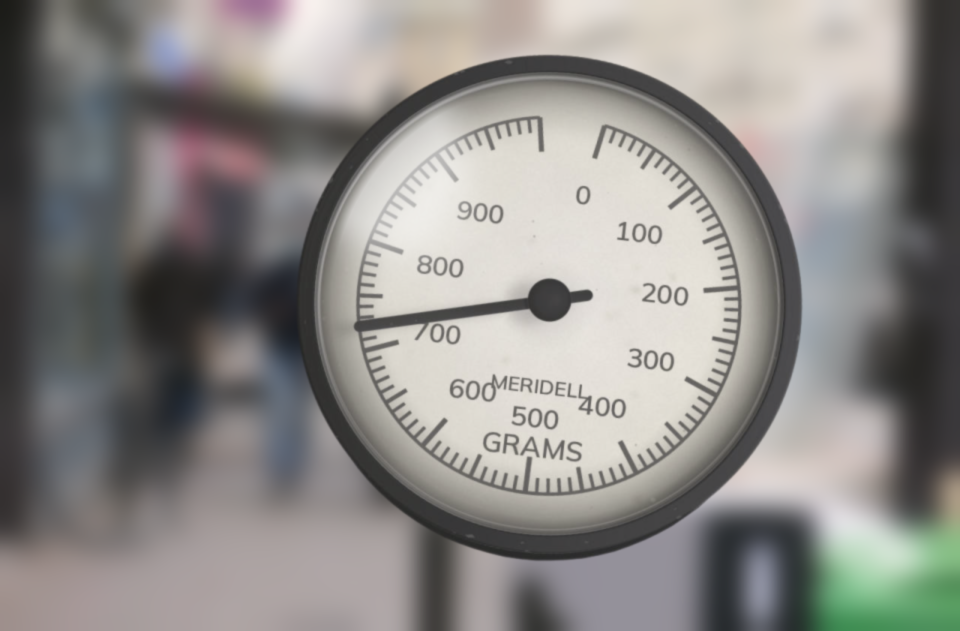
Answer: 720 g
